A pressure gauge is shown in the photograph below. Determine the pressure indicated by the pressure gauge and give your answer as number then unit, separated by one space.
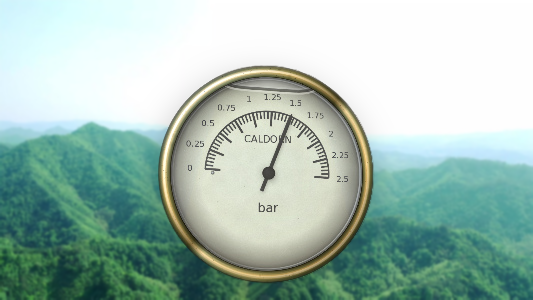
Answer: 1.5 bar
